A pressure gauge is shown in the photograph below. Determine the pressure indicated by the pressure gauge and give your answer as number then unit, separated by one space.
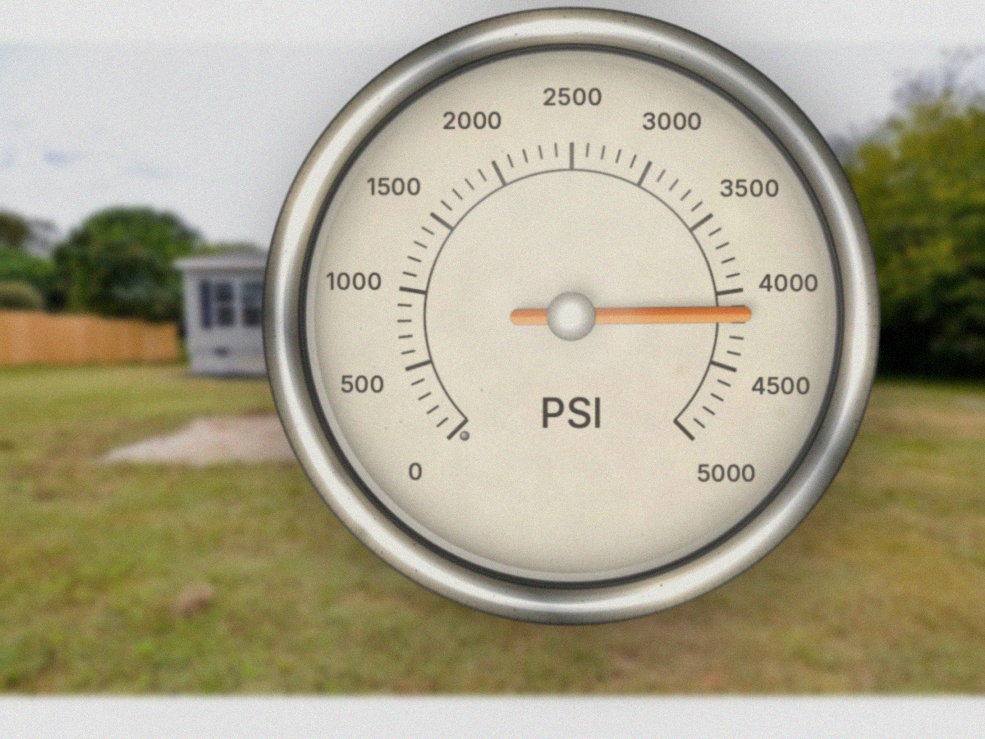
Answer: 4150 psi
